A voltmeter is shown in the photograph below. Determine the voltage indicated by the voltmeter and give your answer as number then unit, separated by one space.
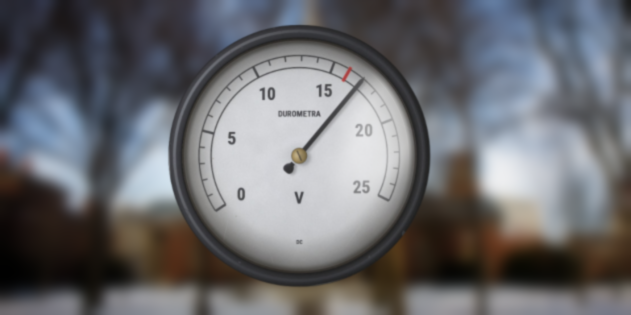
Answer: 17 V
